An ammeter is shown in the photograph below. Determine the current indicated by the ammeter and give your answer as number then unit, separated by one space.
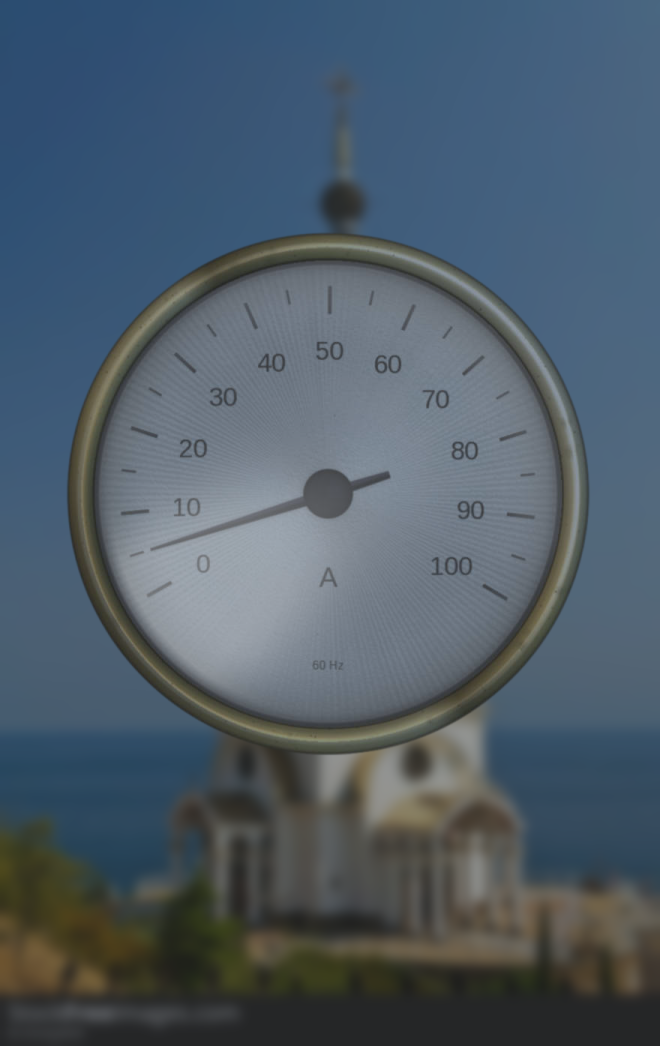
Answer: 5 A
